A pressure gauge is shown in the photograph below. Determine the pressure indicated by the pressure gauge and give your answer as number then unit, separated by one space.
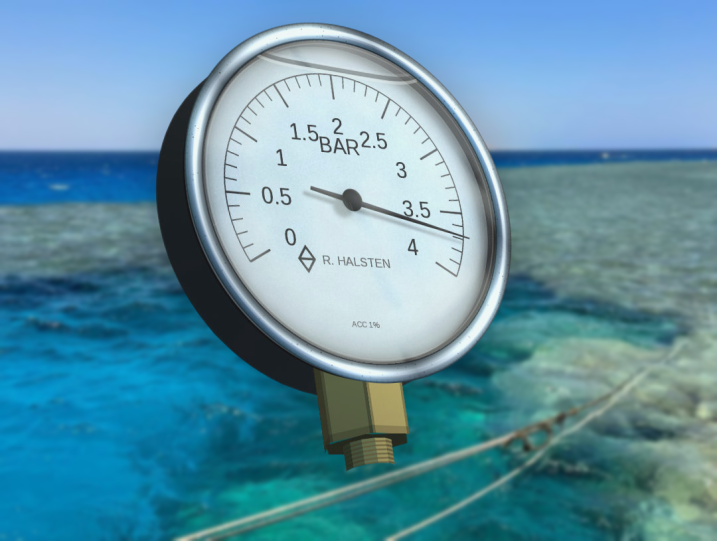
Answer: 3.7 bar
